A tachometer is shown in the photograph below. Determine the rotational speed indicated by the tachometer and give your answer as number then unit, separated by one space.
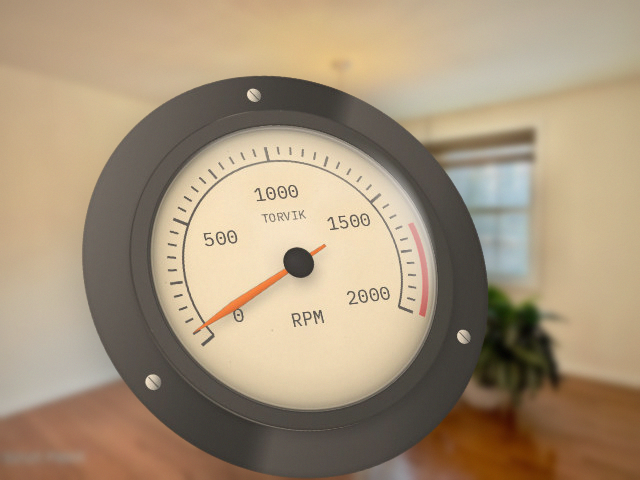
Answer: 50 rpm
